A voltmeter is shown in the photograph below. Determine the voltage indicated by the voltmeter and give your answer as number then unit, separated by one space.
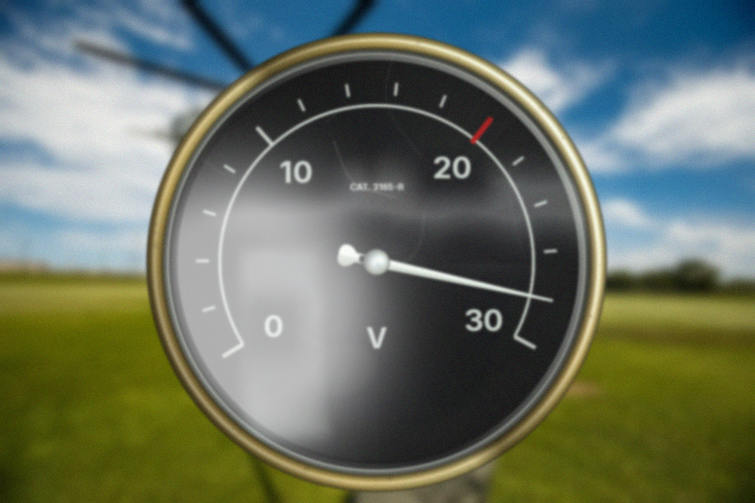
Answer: 28 V
